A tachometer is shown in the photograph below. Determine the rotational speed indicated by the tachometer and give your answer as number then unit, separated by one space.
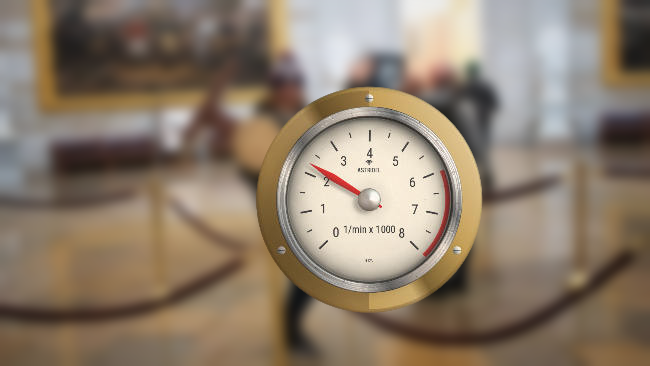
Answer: 2250 rpm
